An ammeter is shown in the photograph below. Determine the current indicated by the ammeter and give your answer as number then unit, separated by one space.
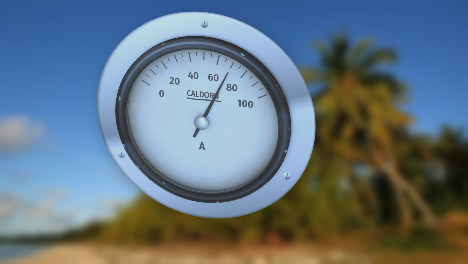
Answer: 70 A
